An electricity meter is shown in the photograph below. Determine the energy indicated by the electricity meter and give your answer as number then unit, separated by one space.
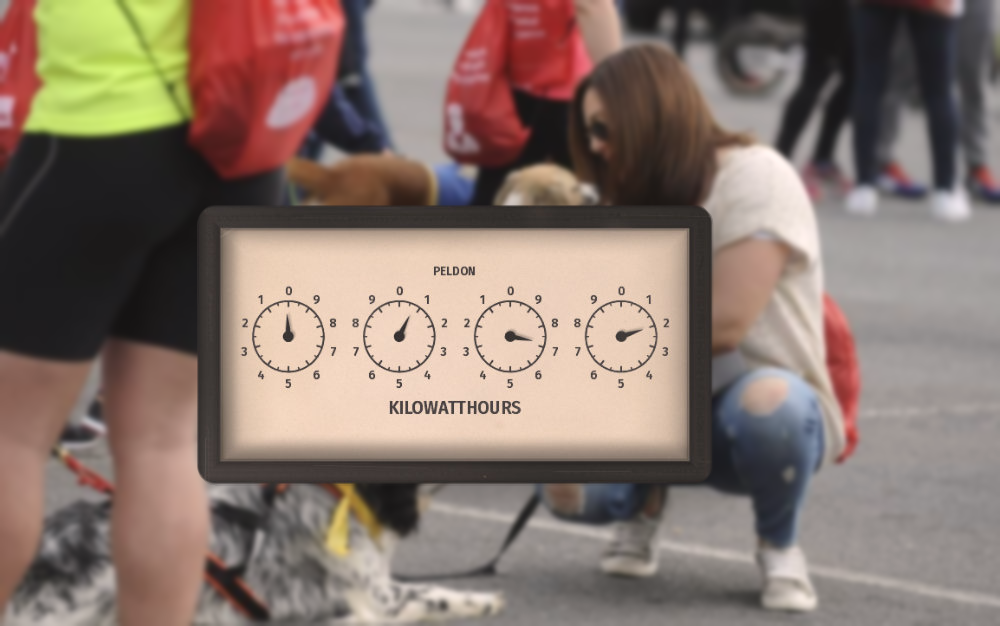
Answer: 72 kWh
